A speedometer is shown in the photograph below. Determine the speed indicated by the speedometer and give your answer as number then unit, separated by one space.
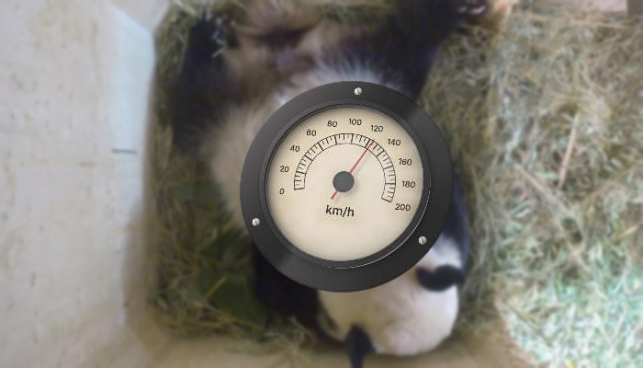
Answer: 125 km/h
